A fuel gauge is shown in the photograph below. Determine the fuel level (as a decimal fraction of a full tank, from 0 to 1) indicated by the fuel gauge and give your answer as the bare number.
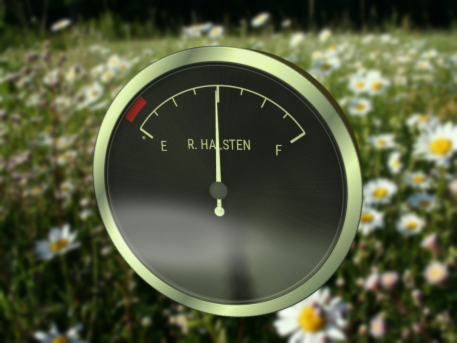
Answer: 0.5
